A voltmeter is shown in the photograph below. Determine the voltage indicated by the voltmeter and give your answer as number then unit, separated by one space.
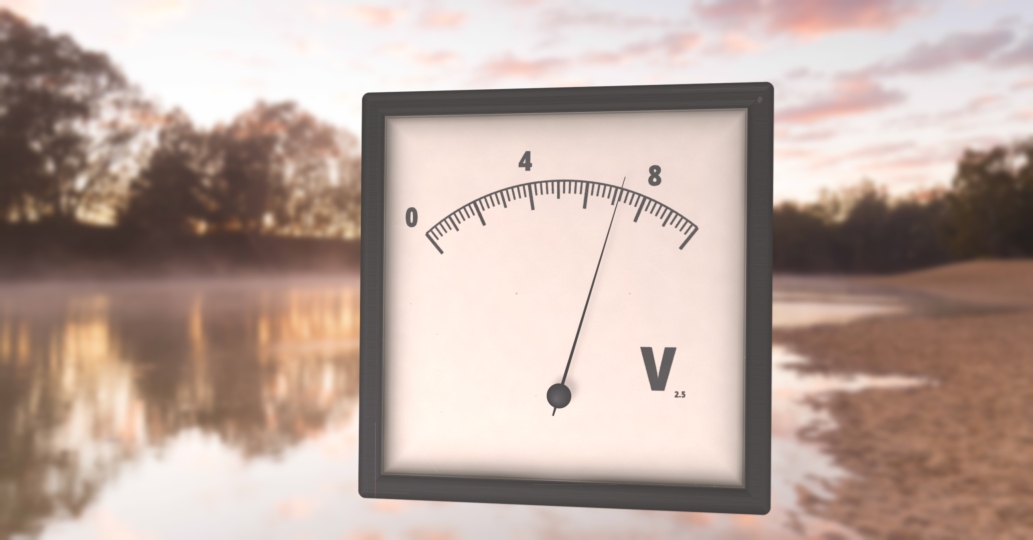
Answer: 7.2 V
